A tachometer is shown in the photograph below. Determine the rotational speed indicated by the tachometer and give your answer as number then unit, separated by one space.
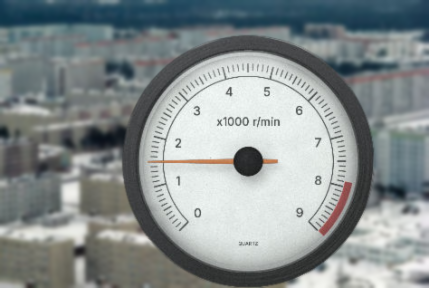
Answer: 1500 rpm
